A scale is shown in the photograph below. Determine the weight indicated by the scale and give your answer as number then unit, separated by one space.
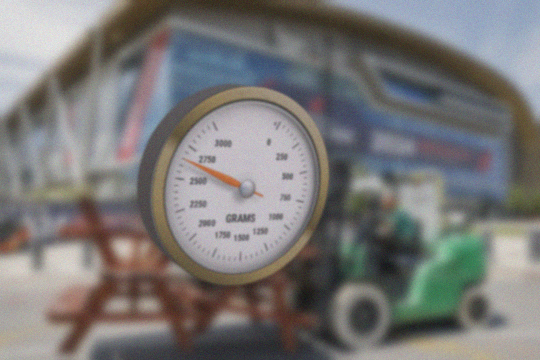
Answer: 2650 g
